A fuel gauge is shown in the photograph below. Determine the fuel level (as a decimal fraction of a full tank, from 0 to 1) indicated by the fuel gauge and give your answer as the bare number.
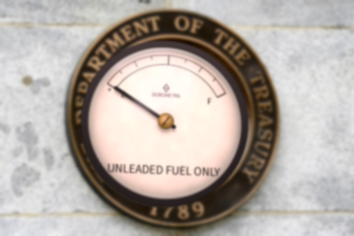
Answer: 0
